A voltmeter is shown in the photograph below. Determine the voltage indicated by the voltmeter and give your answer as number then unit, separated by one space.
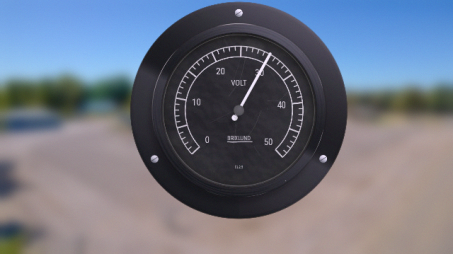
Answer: 30 V
